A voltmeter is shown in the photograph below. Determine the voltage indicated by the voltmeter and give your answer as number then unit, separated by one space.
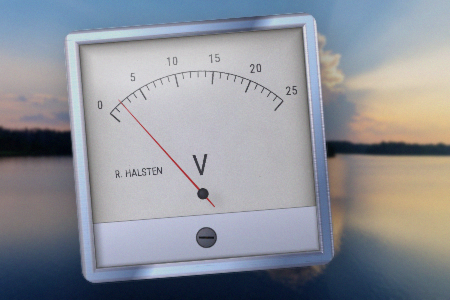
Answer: 2 V
